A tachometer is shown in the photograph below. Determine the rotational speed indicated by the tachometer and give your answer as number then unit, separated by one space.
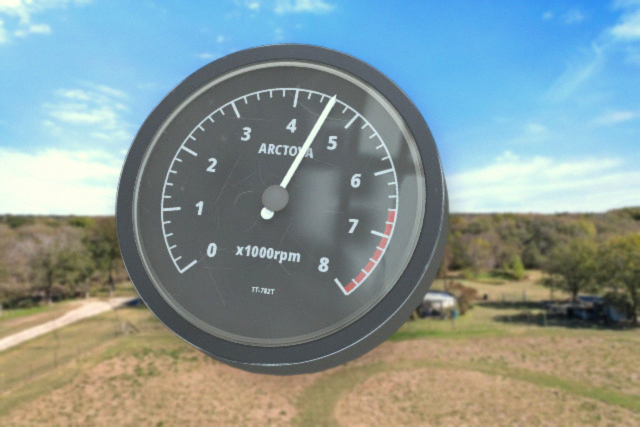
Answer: 4600 rpm
